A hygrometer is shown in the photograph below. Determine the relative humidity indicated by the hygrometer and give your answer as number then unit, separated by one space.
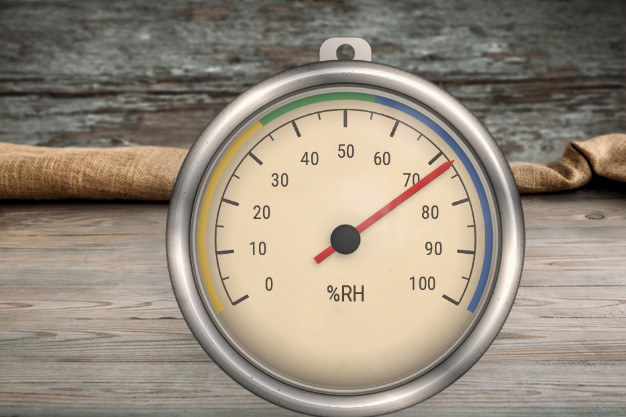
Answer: 72.5 %
